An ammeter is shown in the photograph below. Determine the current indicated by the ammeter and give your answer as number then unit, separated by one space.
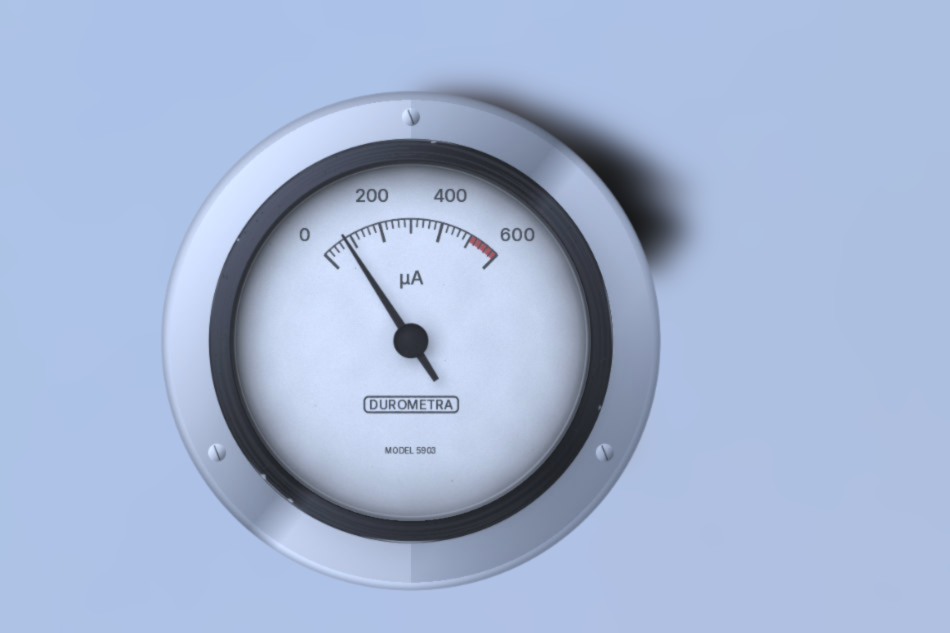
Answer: 80 µA
